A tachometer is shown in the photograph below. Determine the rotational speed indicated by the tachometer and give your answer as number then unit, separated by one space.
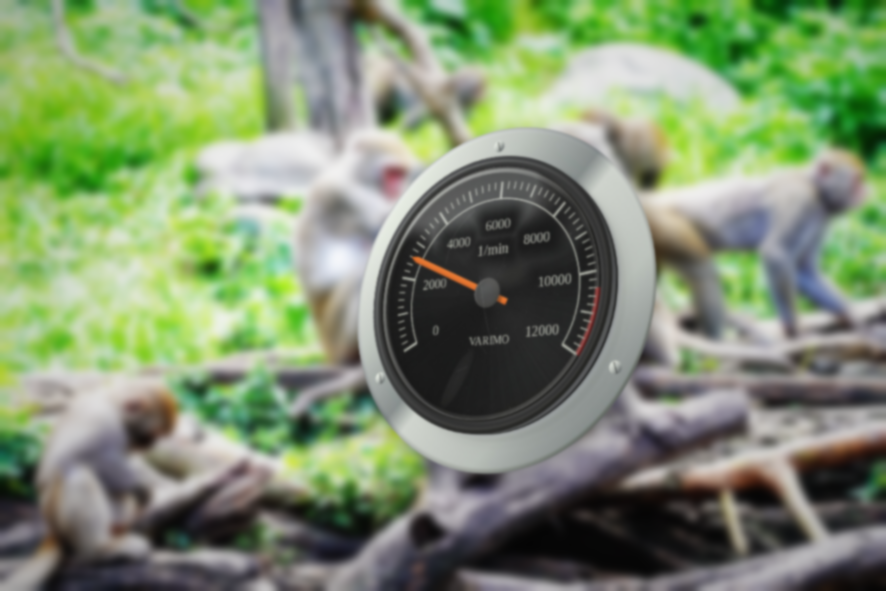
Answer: 2600 rpm
